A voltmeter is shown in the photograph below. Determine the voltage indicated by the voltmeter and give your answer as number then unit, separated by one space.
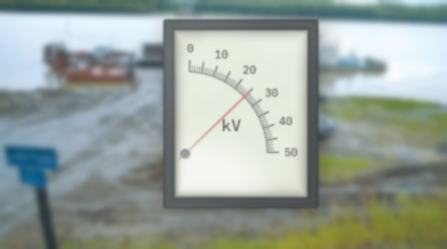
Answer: 25 kV
